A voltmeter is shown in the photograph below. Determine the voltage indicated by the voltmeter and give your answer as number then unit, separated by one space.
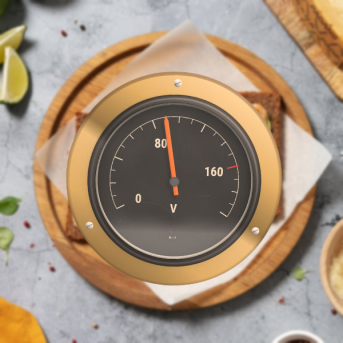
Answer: 90 V
